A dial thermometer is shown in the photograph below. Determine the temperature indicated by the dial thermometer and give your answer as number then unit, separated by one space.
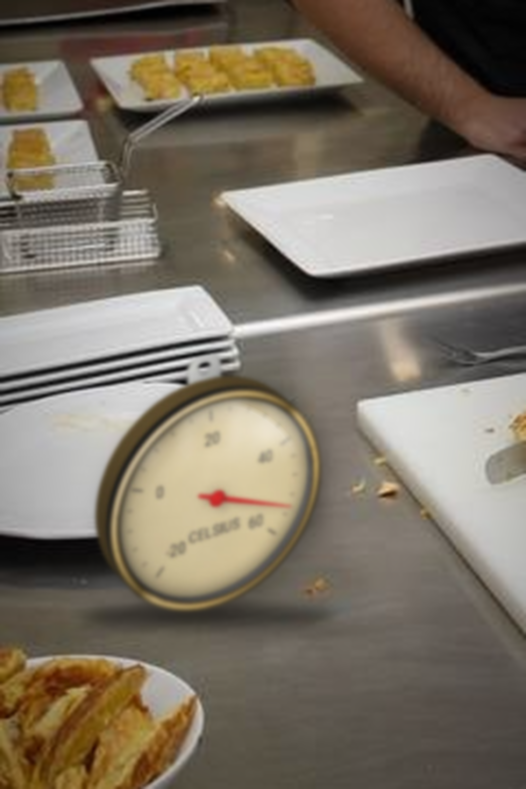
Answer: 54 °C
